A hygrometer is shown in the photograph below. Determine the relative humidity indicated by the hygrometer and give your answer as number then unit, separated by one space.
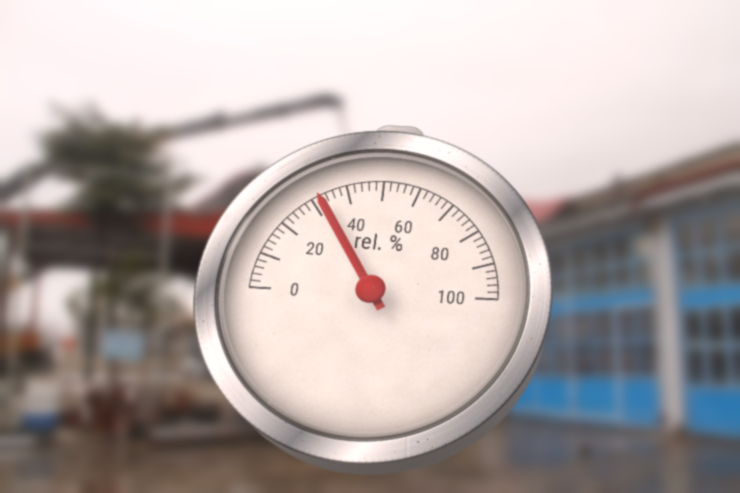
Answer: 32 %
